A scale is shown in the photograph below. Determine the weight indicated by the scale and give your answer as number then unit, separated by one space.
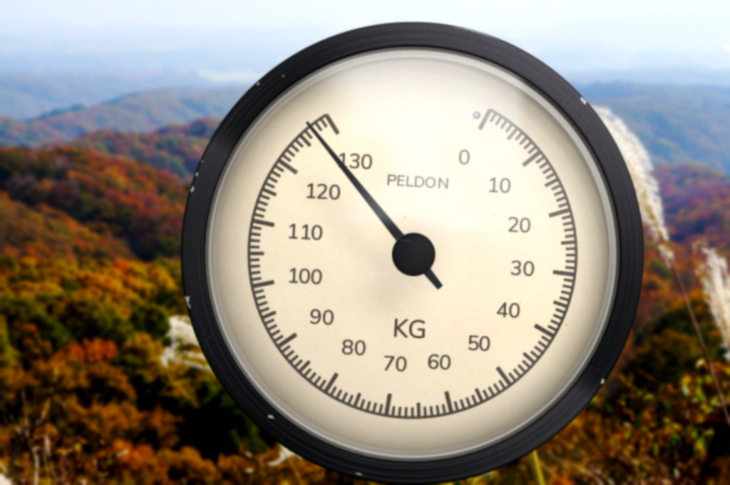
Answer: 127 kg
